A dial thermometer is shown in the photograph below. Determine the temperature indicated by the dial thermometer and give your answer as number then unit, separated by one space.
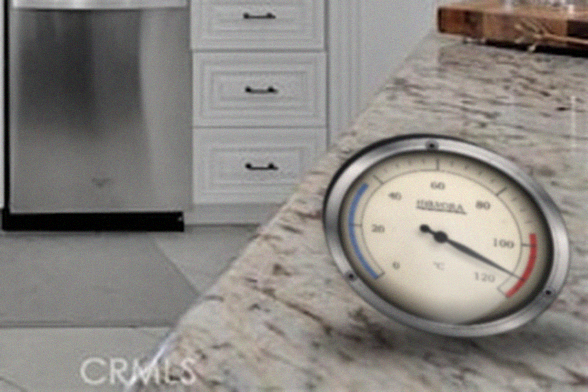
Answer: 112 °C
